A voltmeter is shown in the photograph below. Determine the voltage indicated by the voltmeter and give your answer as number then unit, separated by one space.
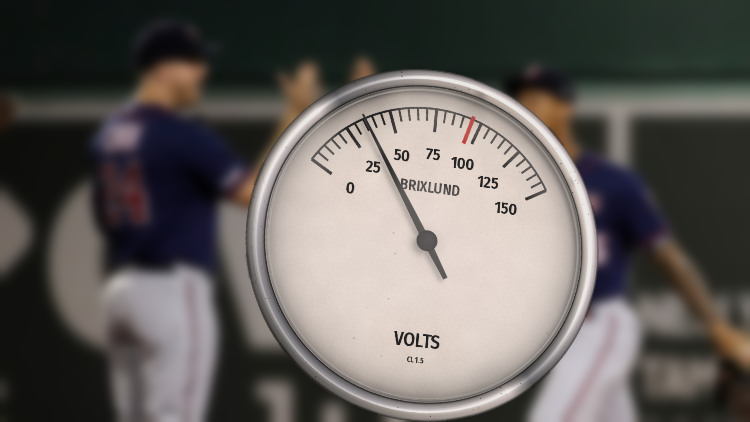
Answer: 35 V
